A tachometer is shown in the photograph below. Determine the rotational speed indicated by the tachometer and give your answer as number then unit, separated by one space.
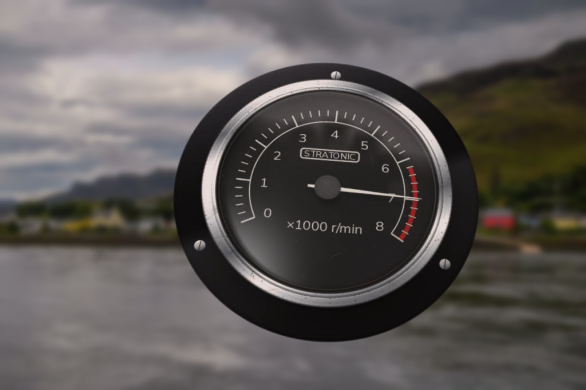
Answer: 7000 rpm
